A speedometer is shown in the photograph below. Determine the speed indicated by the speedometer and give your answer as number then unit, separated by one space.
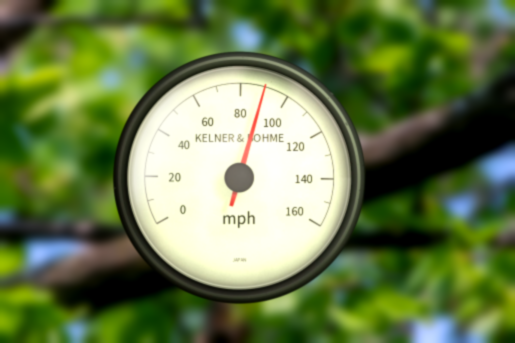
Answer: 90 mph
